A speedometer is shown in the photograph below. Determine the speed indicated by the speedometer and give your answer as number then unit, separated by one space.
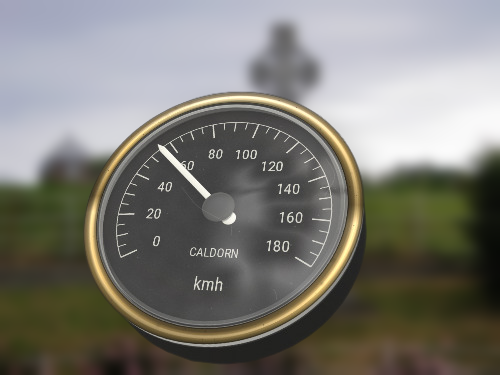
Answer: 55 km/h
